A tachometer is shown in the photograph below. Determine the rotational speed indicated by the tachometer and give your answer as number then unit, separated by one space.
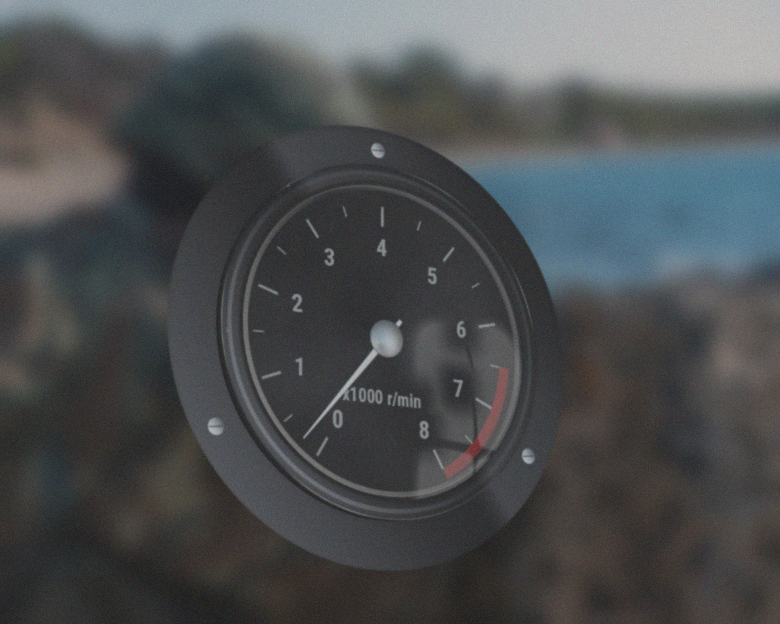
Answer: 250 rpm
